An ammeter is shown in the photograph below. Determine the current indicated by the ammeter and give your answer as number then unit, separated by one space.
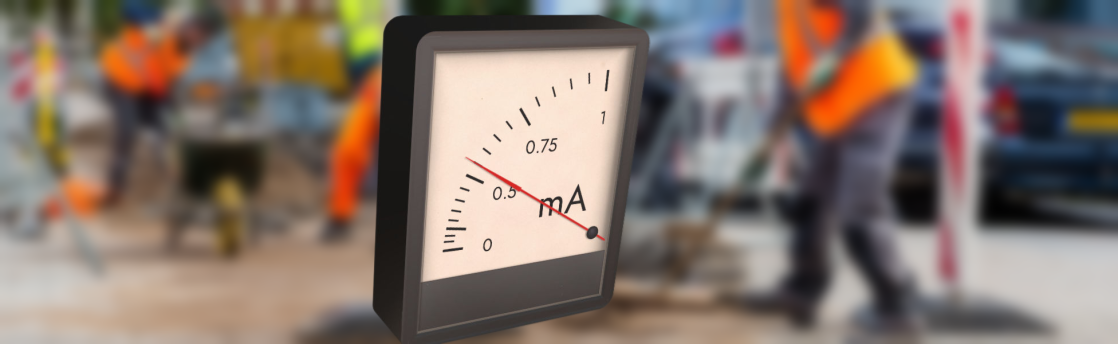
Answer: 0.55 mA
